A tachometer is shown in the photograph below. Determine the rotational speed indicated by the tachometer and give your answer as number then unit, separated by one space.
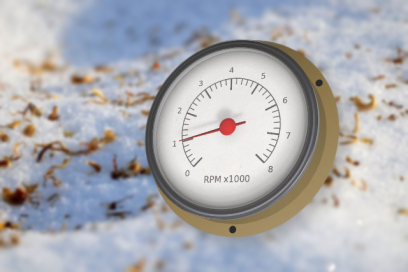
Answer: 1000 rpm
